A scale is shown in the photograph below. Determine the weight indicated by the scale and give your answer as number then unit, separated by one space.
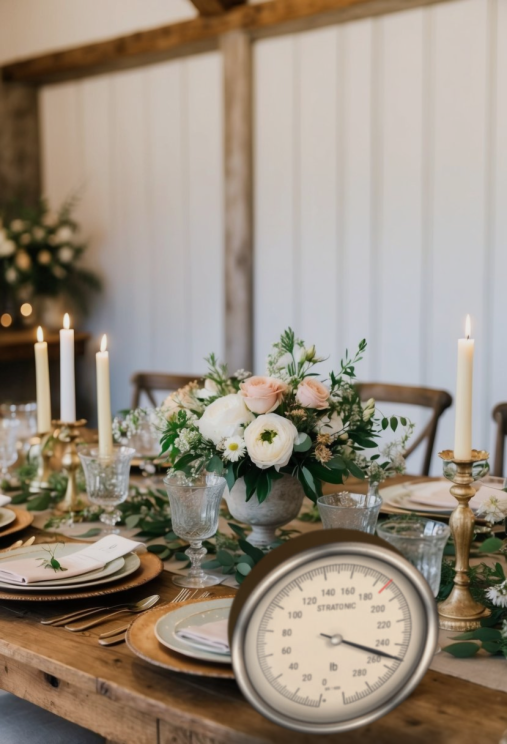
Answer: 250 lb
